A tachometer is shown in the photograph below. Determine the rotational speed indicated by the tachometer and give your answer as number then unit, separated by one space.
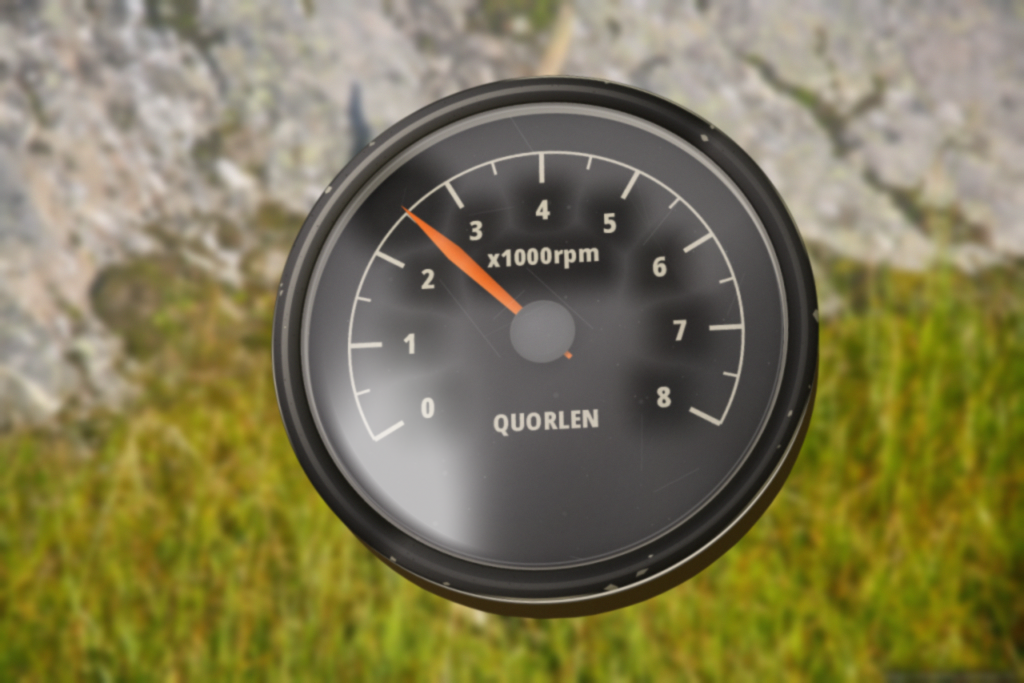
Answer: 2500 rpm
